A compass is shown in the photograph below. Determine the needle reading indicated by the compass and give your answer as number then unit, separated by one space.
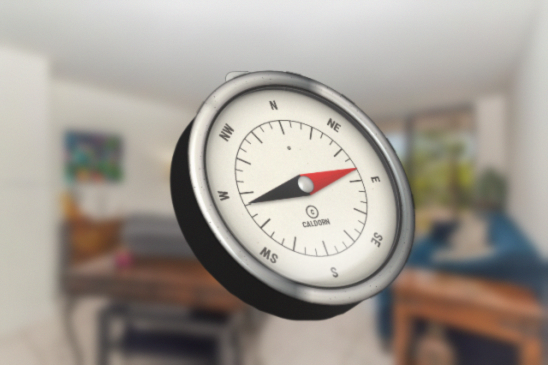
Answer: 80 °
